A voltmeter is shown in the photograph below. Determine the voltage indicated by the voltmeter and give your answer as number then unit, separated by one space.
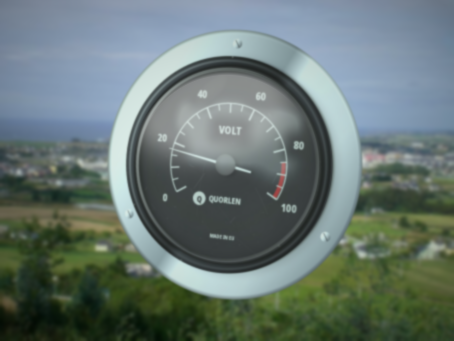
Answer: 17.5 V
